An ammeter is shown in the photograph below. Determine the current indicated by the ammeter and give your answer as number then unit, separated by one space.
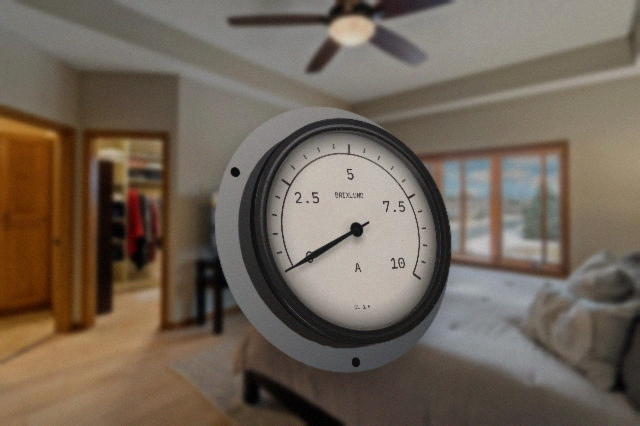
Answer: 0 A
